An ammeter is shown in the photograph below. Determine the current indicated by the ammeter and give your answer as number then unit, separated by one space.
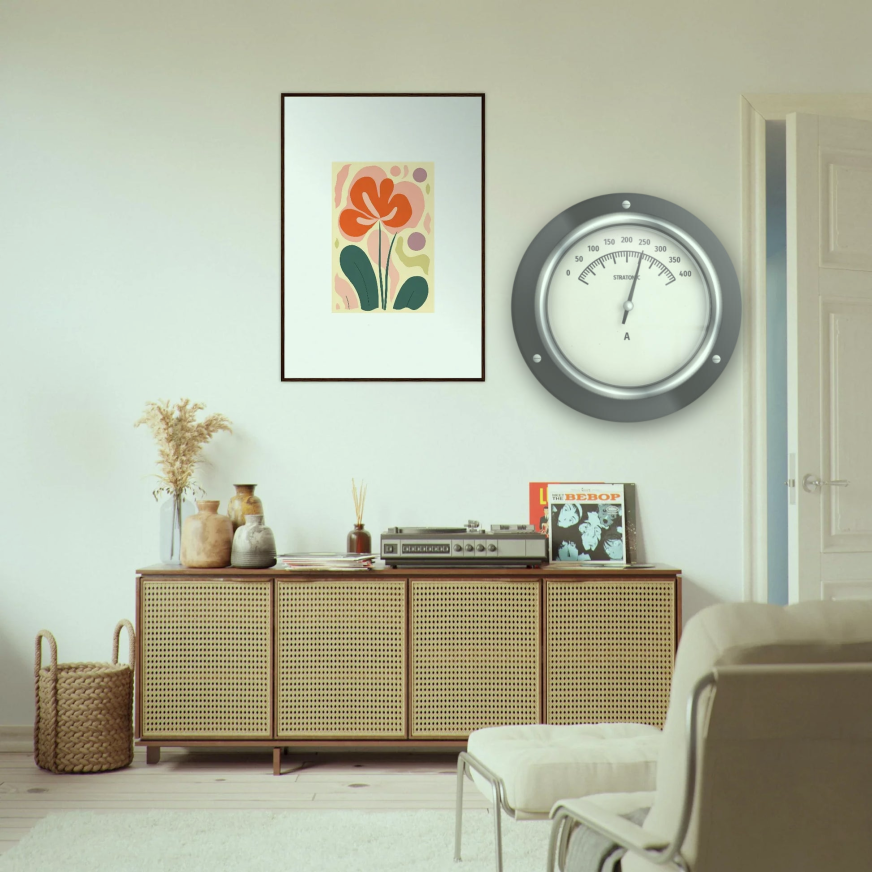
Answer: 250 A
